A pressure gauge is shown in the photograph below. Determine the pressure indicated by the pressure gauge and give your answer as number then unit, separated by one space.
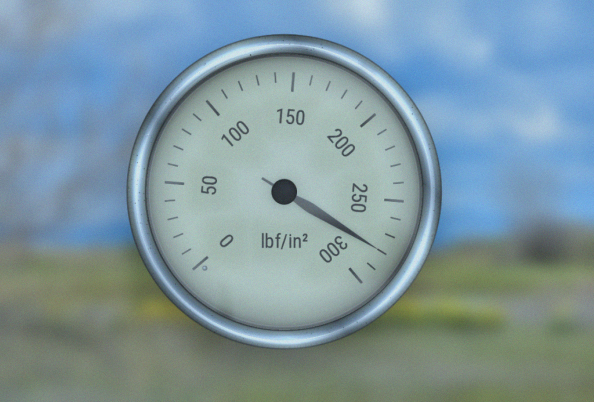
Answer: 280 psi
